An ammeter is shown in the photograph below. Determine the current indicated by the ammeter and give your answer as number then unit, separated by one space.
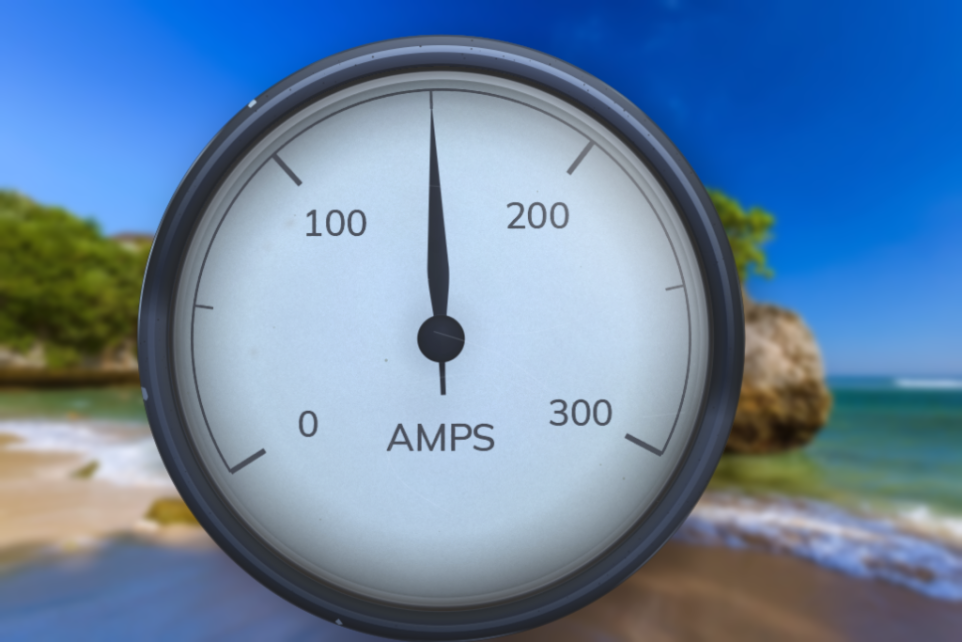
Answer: 150 A
